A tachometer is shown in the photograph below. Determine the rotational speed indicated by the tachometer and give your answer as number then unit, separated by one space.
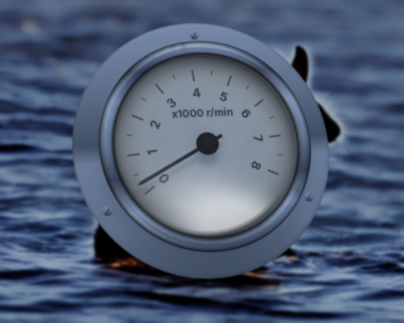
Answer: 250 rpm
